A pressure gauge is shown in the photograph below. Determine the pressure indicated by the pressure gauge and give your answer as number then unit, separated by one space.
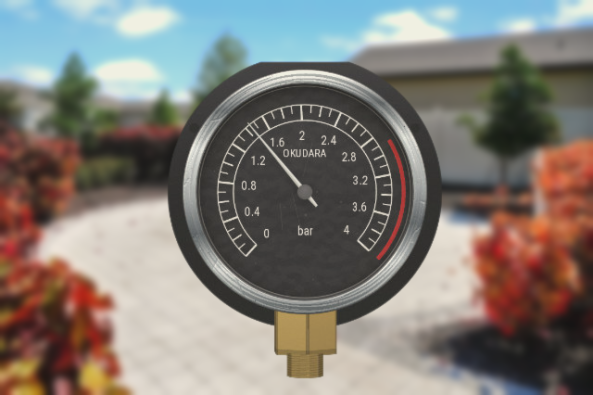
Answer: 1.45 bar
